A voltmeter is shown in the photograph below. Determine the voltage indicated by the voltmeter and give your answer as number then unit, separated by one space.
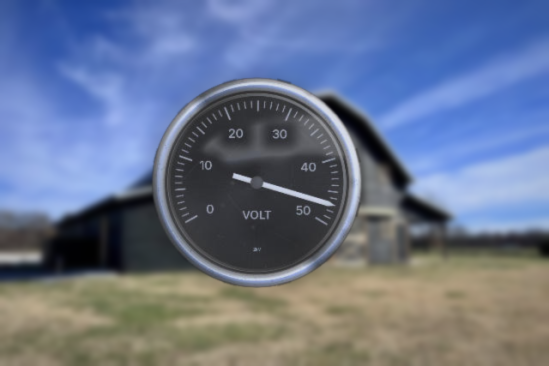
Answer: 47 V
